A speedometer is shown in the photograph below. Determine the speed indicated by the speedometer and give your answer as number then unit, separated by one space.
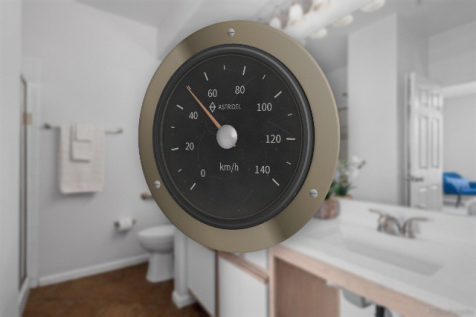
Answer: 50 km/h
